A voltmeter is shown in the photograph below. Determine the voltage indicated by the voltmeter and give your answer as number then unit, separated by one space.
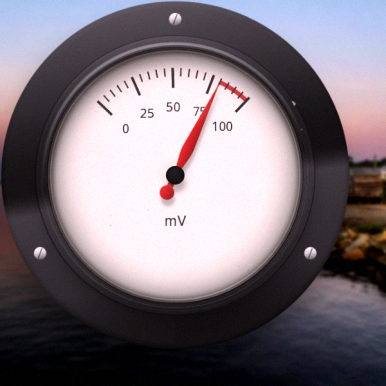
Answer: 80 mV
